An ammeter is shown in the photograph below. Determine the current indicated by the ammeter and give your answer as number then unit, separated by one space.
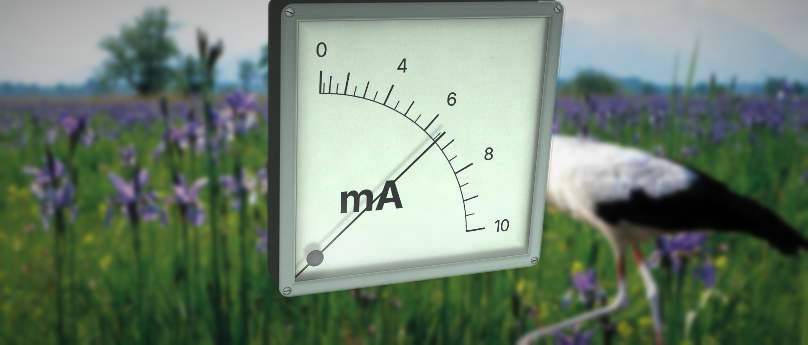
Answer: 6.5 mA
